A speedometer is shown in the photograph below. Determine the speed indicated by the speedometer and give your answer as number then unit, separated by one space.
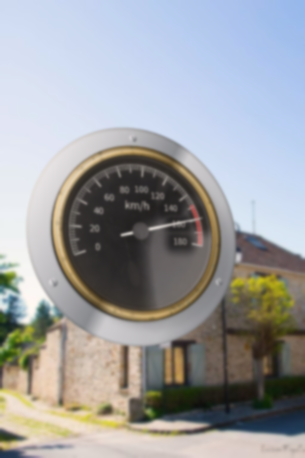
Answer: 160 km/h
